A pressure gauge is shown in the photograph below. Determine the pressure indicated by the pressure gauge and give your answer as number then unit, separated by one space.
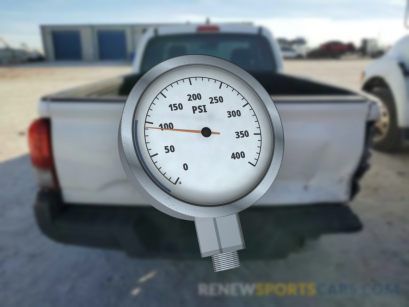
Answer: 90 psi
